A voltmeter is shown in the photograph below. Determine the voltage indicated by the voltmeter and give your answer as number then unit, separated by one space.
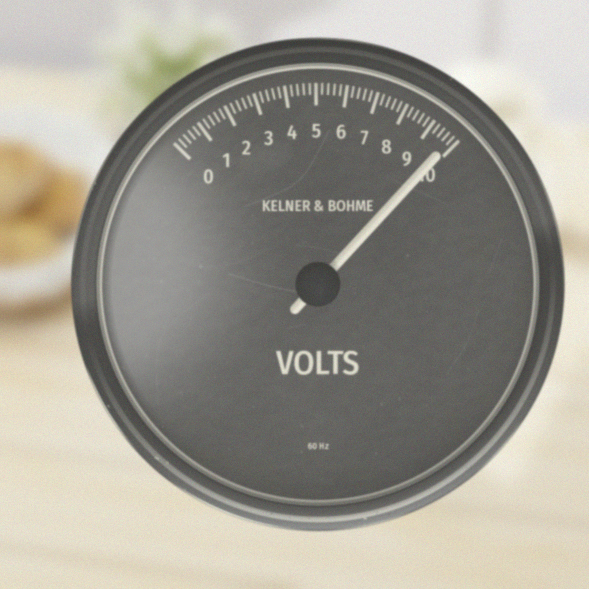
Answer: 9.8 V
